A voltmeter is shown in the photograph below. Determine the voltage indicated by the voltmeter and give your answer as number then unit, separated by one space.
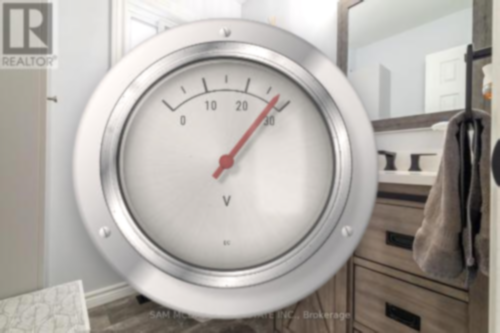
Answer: 27.5 V
